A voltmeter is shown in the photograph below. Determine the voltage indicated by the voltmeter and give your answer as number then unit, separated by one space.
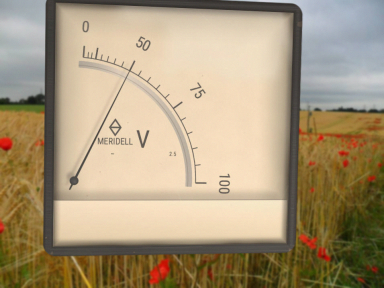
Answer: 50 V
